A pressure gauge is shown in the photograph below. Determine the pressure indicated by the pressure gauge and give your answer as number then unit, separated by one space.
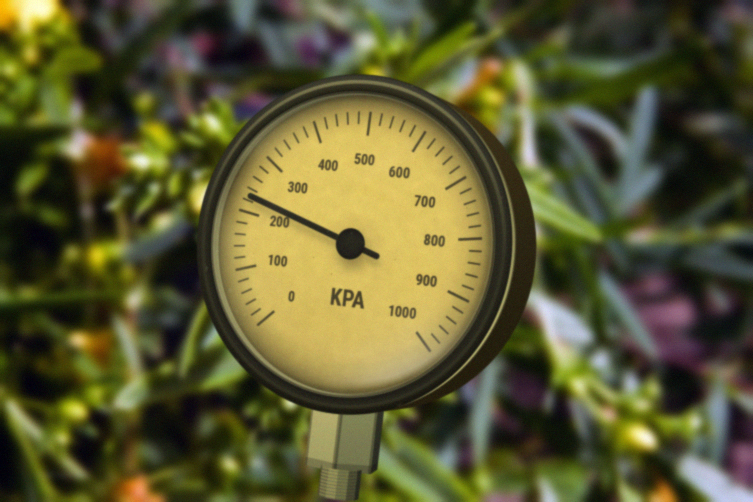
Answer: 230 kPa
